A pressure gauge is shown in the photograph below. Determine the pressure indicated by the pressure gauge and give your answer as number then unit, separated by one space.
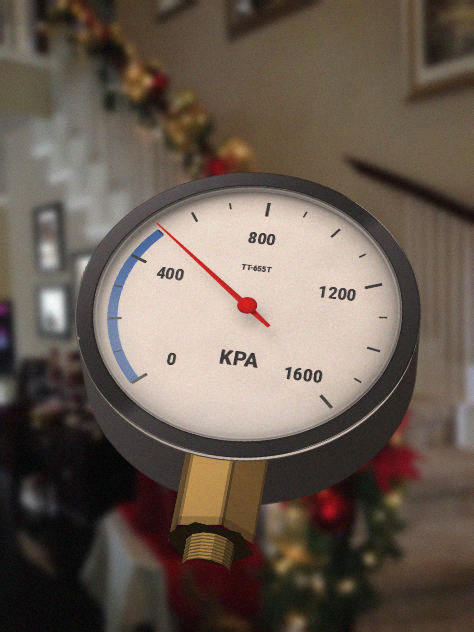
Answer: 500 kPa
